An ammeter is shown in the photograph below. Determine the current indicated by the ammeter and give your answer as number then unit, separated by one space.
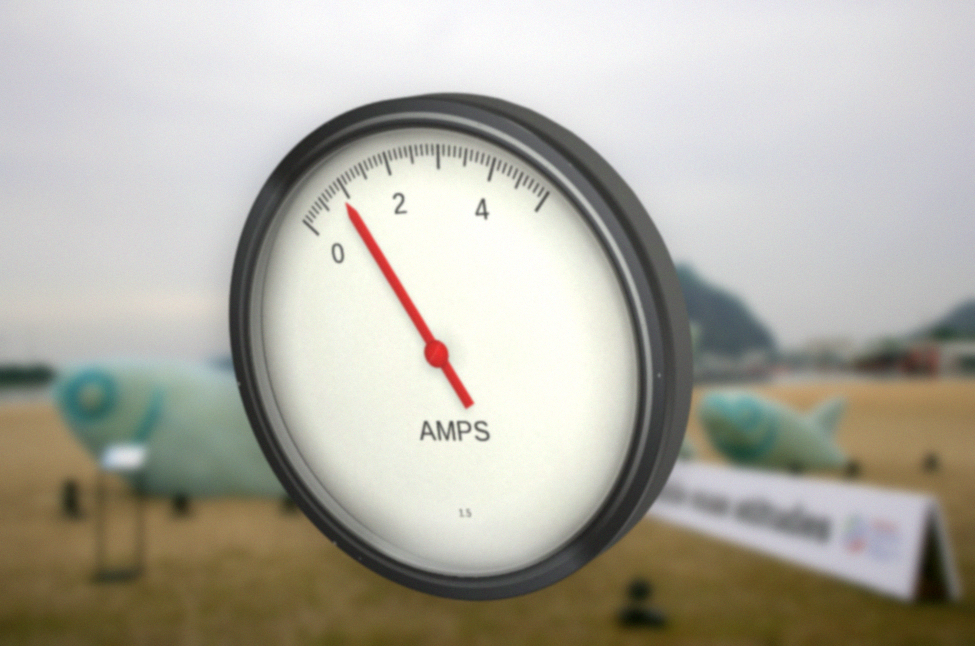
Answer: 1 A
